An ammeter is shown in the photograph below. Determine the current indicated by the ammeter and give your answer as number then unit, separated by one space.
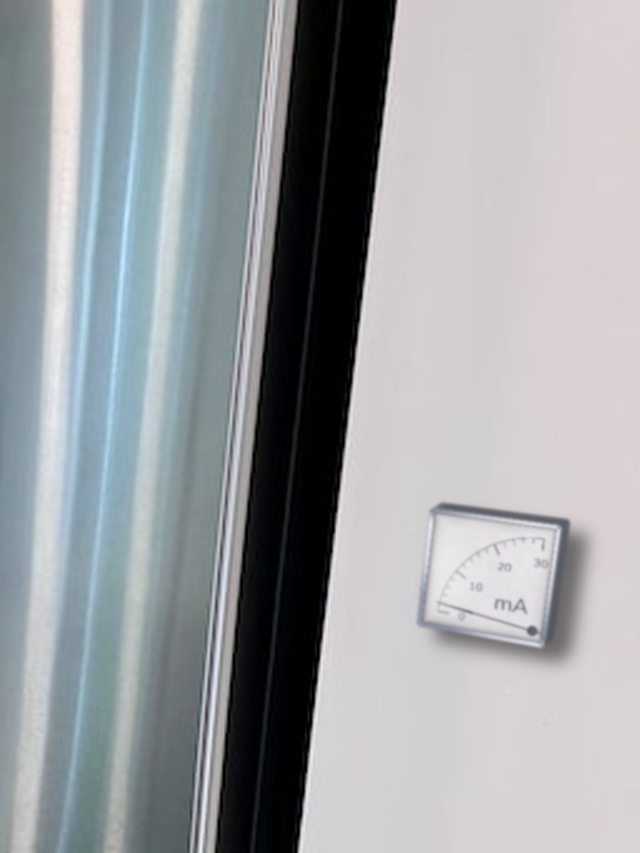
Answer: 2 mA
